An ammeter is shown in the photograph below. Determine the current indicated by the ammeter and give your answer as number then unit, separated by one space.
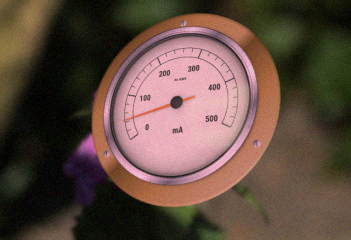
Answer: 40 mA
